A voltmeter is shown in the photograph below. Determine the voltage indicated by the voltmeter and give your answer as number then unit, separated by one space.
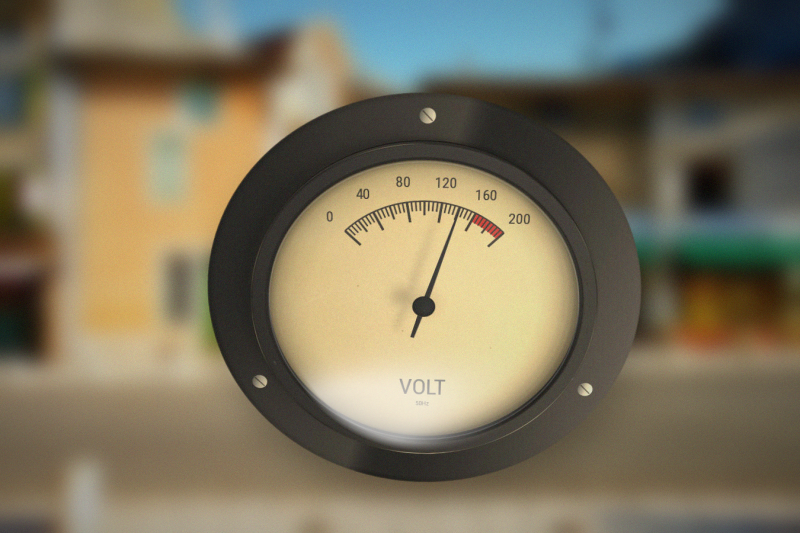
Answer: 140 V
